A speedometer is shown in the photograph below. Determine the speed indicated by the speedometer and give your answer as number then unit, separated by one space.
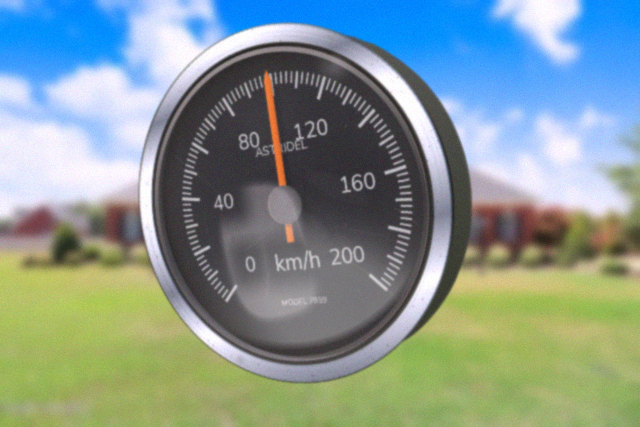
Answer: 100 km/h
